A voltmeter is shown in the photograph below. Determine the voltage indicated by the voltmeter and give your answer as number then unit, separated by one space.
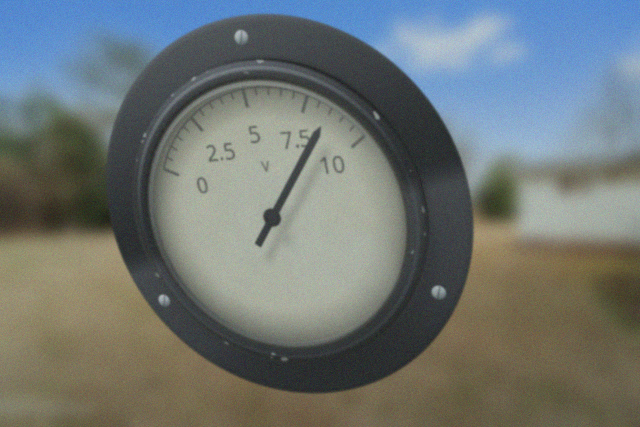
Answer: 8.5 V
